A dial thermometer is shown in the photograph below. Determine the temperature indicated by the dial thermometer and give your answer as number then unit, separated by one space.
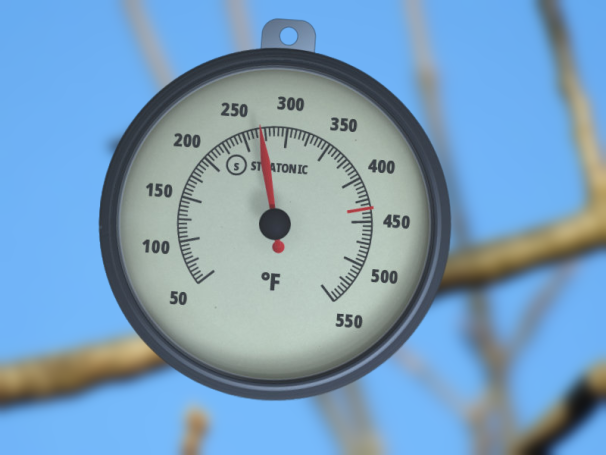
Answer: 270 °F
